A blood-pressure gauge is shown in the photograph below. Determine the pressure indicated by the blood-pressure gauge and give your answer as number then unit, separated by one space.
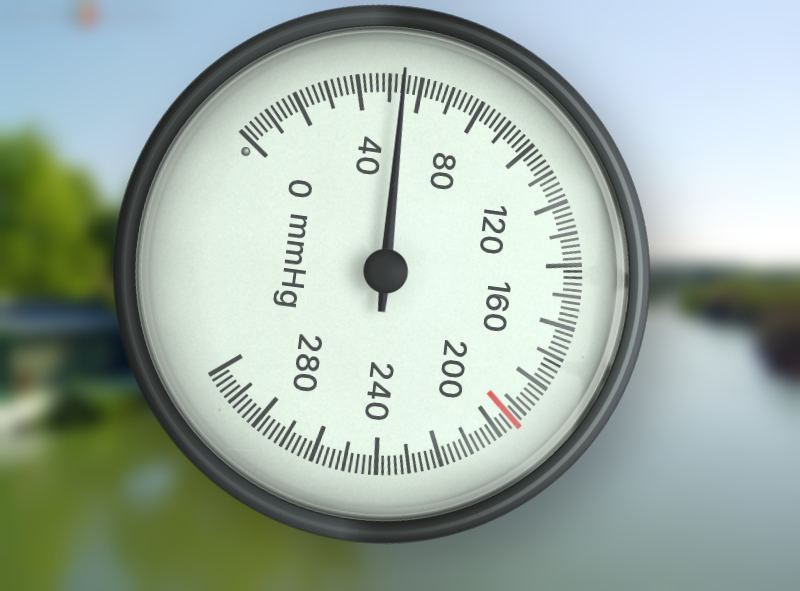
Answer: 54 mmHg
